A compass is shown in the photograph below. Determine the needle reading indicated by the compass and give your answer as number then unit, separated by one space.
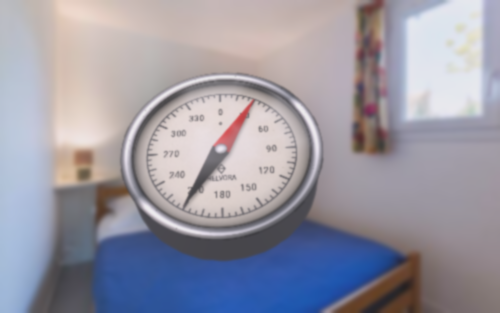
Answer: 30 °
